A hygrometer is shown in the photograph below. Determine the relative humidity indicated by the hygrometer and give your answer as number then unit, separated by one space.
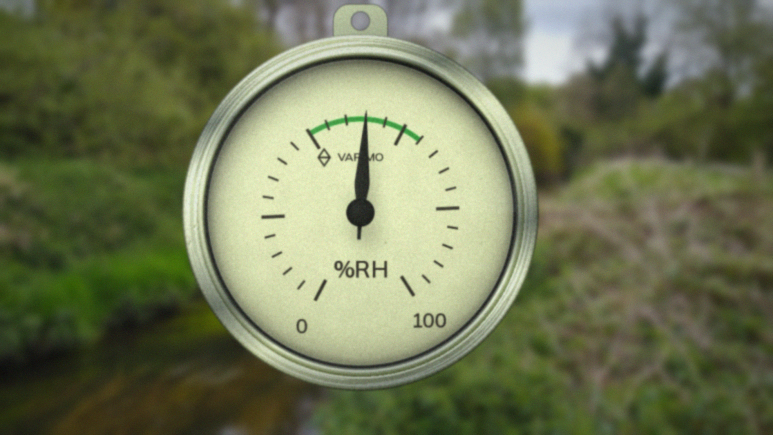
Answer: 52 %
